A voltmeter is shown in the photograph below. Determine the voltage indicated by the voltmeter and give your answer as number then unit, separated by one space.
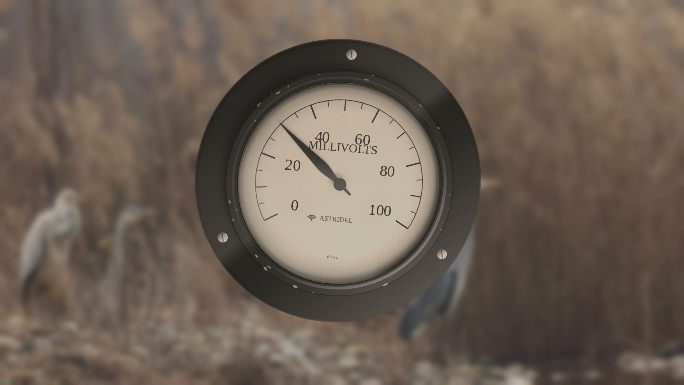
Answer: 30 mV
